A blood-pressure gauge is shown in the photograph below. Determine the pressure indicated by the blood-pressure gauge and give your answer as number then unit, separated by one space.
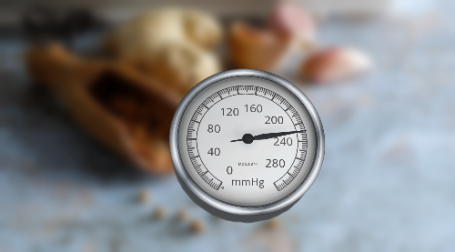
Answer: 230 mmHg
